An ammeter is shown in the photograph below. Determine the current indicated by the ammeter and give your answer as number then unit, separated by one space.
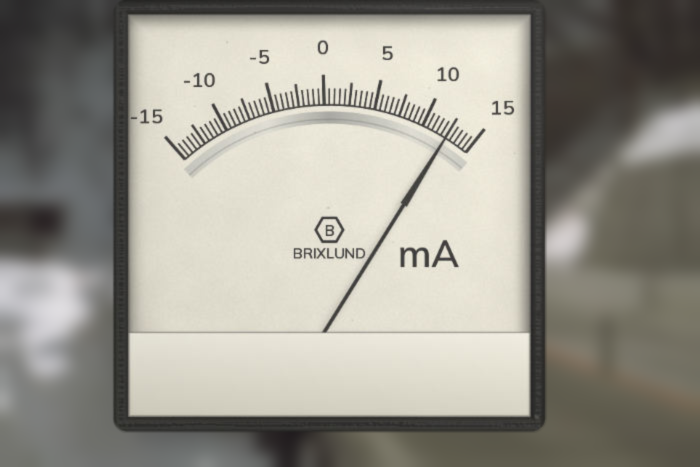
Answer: 12.5 mA
